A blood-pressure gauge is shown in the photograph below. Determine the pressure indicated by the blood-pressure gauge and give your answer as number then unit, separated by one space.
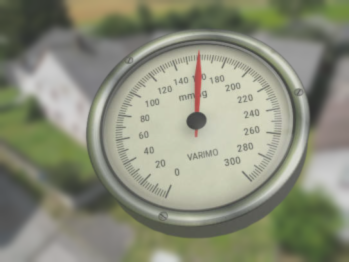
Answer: 160 mmHg
